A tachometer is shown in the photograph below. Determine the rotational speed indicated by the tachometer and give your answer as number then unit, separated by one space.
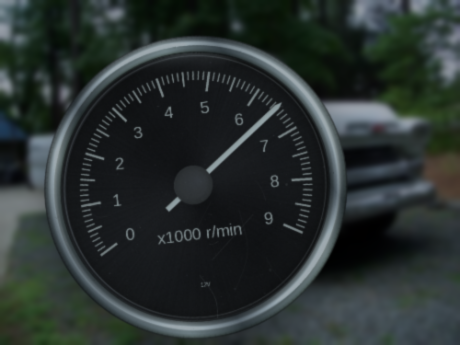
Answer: 6500 rpm
